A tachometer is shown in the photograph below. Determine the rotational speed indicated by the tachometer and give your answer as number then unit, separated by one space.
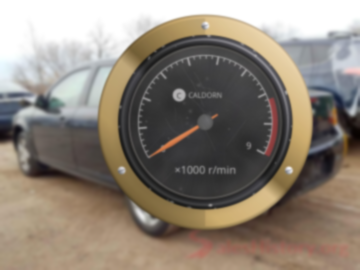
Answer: 0 rpm
